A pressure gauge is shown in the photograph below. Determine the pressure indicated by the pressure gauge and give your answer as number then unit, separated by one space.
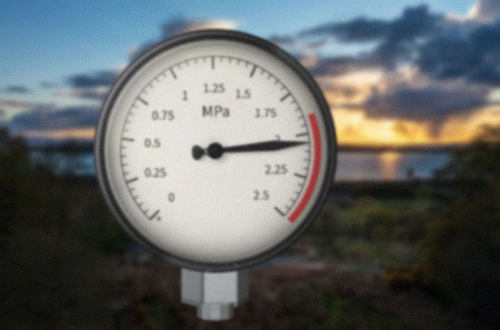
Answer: 2.05 MPa
